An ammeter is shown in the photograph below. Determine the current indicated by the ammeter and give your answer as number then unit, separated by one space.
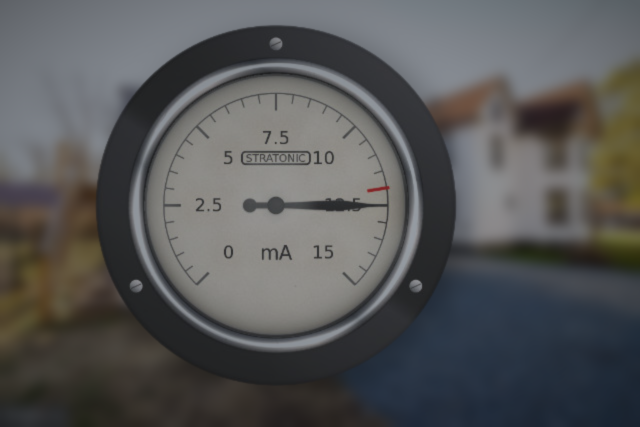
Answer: 12.5 mA
